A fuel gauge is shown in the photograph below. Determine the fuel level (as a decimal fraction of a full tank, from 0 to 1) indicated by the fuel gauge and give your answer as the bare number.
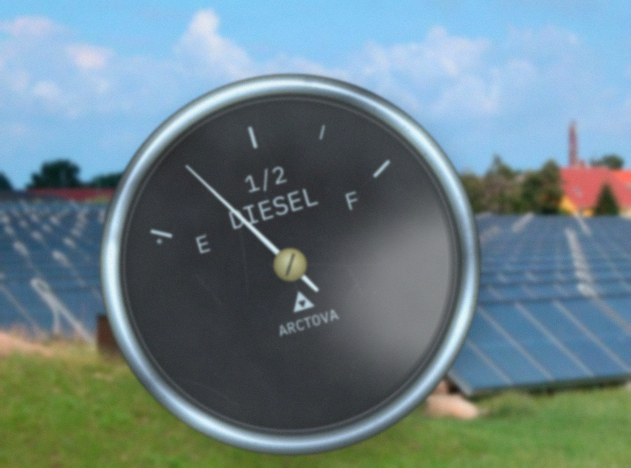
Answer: 0.25
